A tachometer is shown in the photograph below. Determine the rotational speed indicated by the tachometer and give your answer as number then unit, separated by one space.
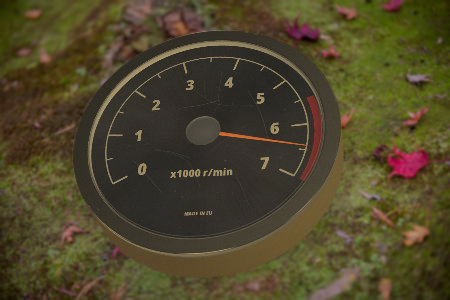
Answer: 6500 rpm
